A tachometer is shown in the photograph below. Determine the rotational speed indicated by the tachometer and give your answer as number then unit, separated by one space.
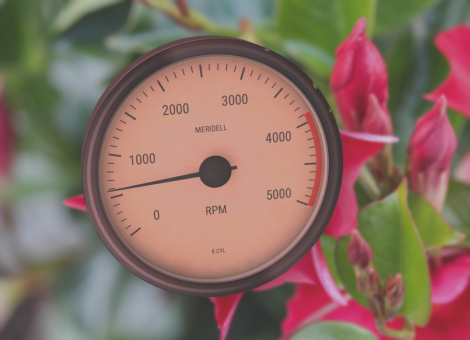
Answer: 600 rpm
